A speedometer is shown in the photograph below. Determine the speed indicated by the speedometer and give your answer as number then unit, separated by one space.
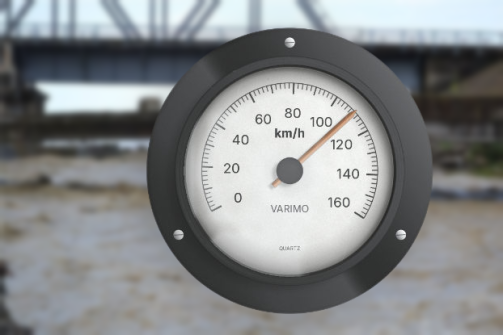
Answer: 110 km/h
